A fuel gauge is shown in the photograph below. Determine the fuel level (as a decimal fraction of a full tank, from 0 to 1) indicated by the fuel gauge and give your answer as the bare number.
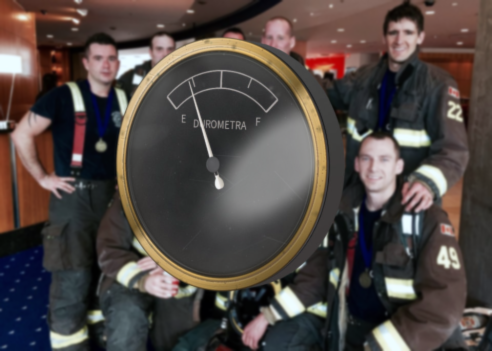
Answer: 0.25
